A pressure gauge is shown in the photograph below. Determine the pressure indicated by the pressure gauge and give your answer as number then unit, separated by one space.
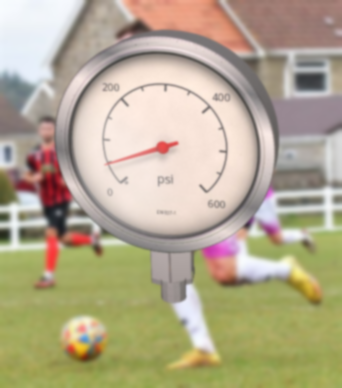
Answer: 50 psi
